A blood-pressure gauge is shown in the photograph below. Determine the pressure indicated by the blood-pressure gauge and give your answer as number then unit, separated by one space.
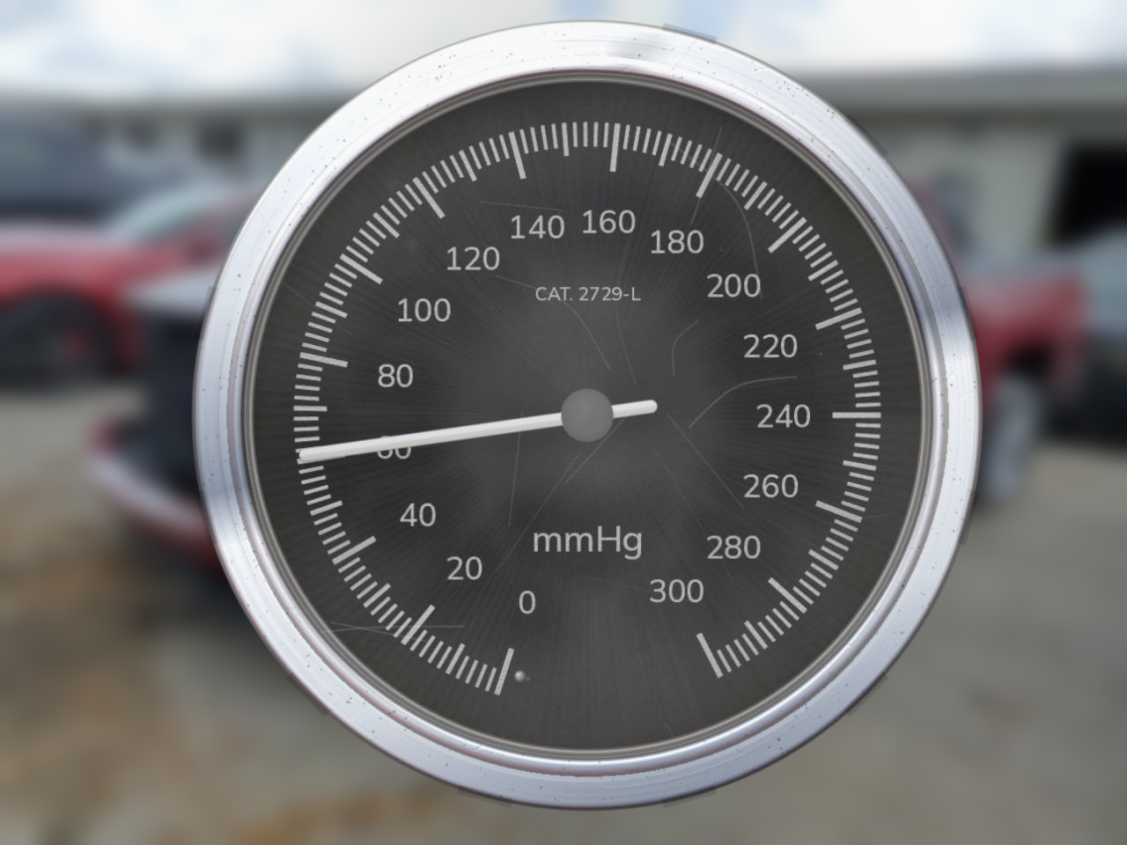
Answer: 61 mmHg
